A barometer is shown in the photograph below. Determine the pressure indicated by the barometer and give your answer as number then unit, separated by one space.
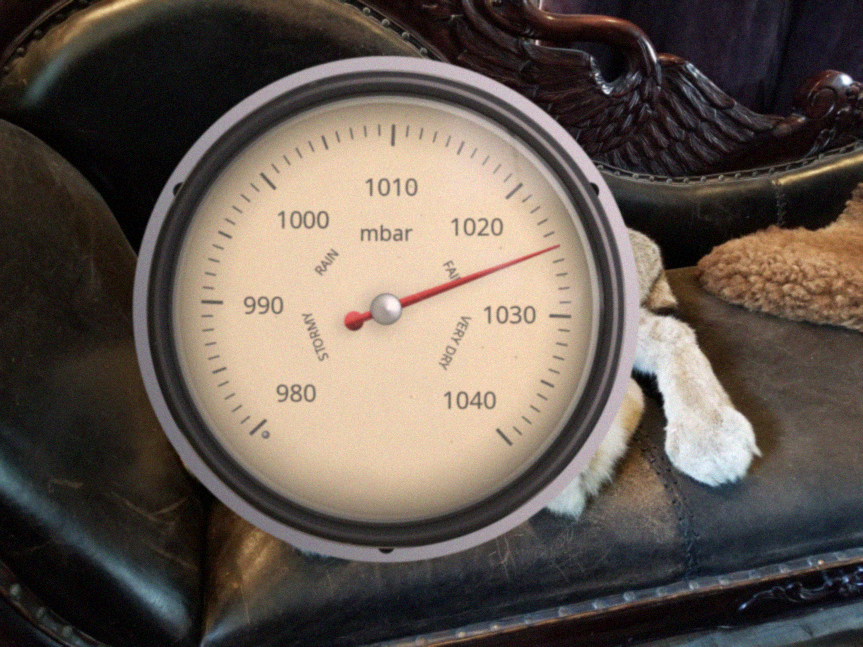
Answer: 1025 mbar
